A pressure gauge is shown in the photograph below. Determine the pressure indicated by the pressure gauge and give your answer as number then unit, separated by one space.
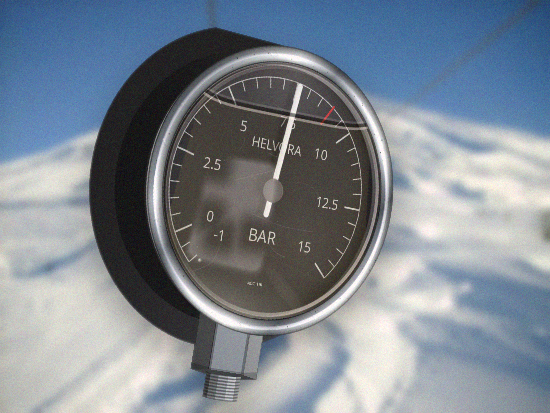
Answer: 7.5 bar
